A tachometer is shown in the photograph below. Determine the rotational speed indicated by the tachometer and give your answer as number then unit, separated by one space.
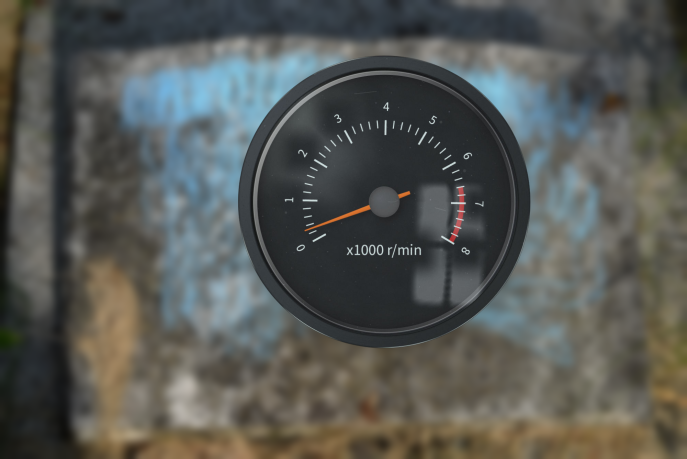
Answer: 300 rpm
